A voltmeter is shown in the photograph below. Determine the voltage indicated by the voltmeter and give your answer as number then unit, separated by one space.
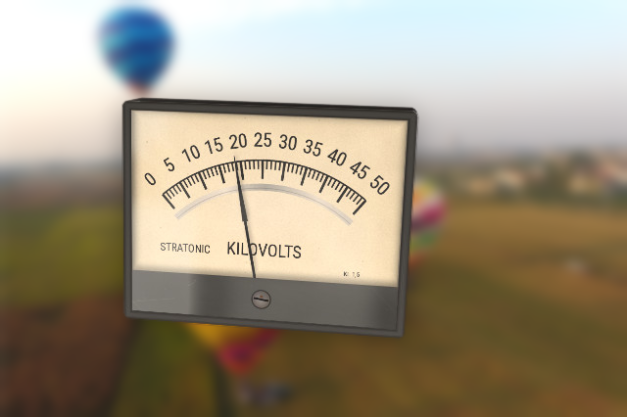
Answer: 19 kV
